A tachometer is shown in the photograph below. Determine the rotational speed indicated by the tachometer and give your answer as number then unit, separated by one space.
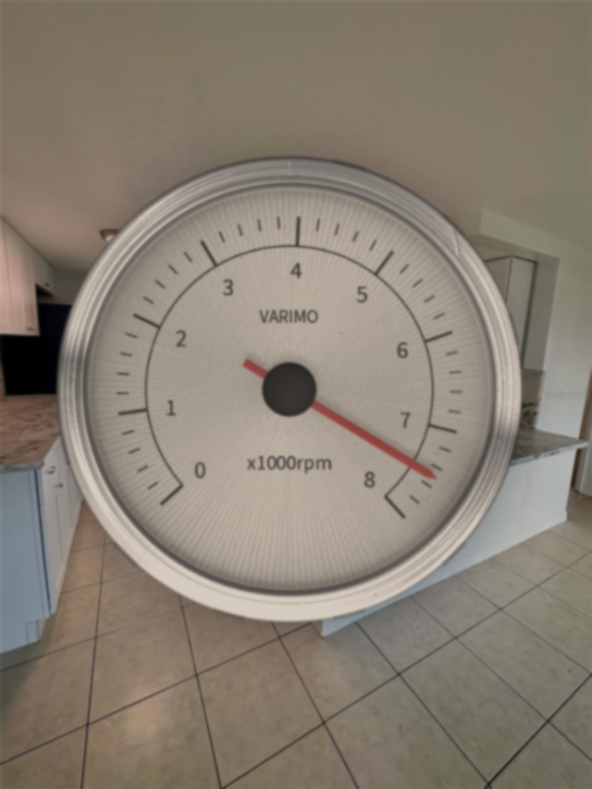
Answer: 7500 rpm
